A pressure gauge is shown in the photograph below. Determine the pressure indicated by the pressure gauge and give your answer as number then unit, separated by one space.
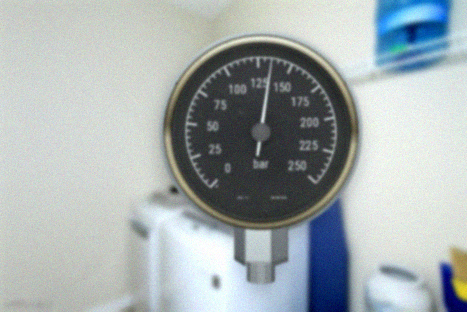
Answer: 135 bar
